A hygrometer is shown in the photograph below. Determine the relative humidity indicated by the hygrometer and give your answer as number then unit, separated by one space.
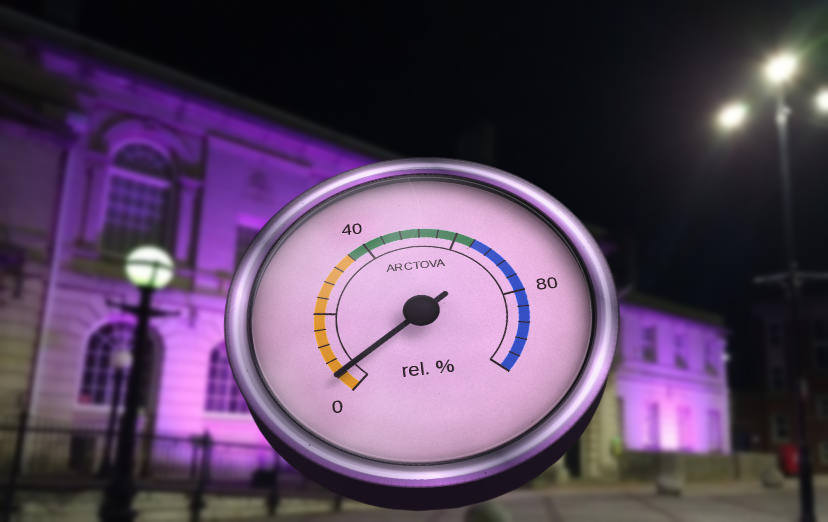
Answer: 4 %
